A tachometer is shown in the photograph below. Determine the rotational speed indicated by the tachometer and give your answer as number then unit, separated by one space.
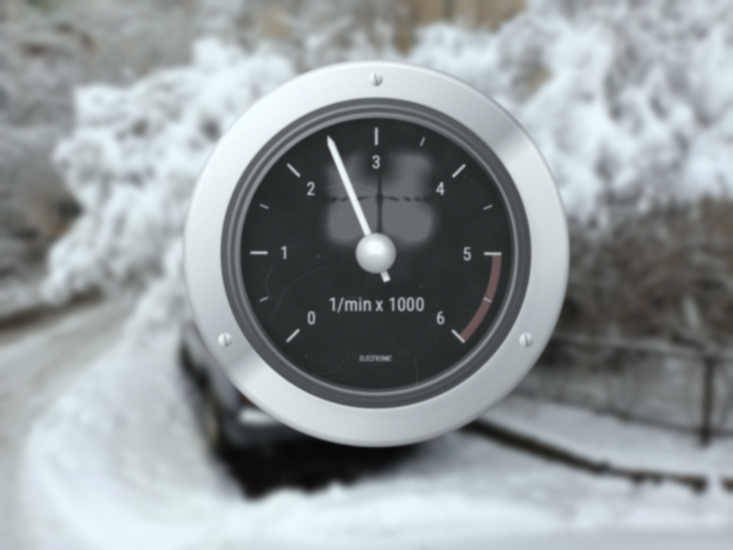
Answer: 2500 rpm
